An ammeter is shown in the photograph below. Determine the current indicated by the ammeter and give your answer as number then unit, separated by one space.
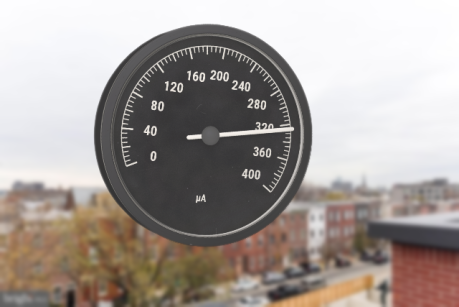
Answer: 325 µA
